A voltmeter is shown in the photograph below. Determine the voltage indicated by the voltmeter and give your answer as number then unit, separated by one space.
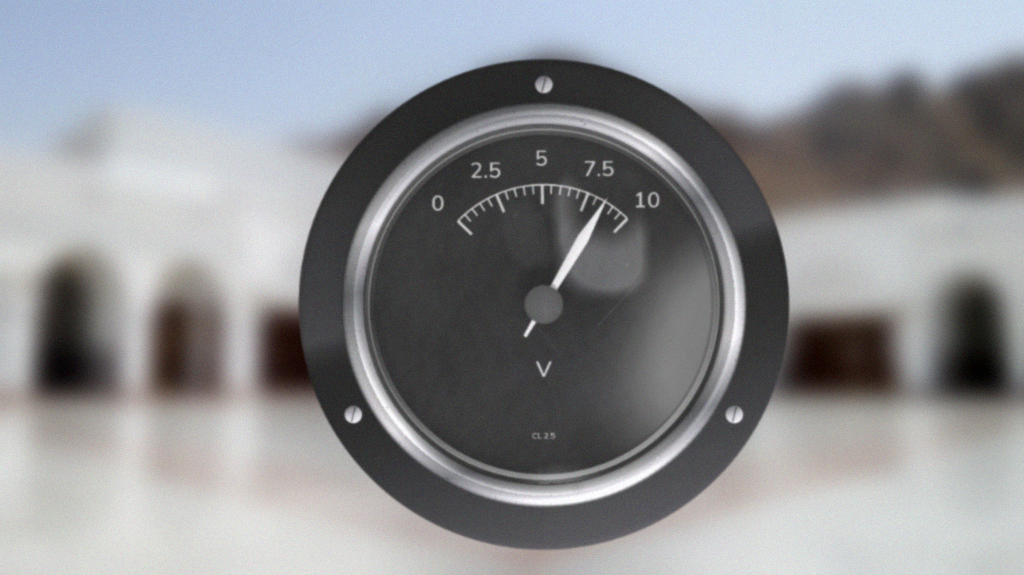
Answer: 8.5 V
